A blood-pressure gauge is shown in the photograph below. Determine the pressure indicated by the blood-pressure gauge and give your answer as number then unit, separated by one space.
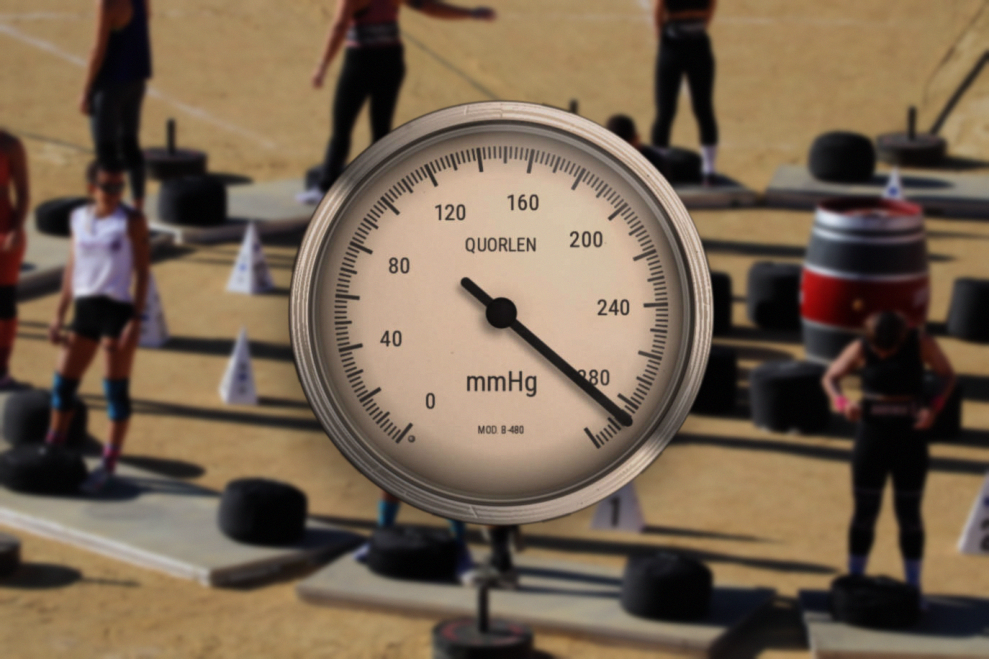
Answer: 286 mmHg
